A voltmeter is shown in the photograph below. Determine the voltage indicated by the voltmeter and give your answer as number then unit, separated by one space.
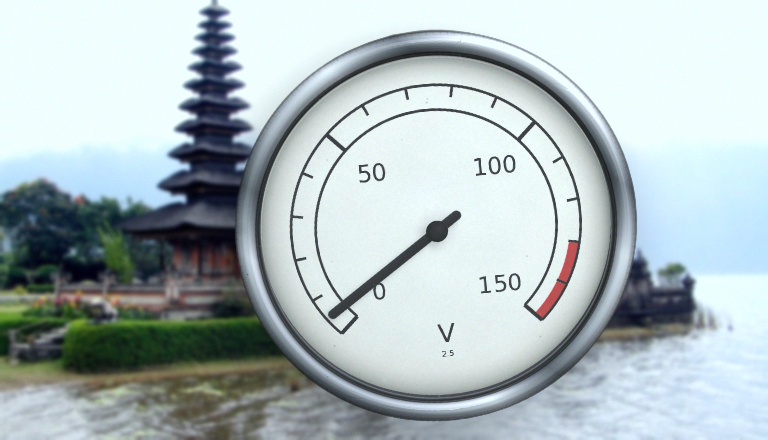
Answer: 5 V
